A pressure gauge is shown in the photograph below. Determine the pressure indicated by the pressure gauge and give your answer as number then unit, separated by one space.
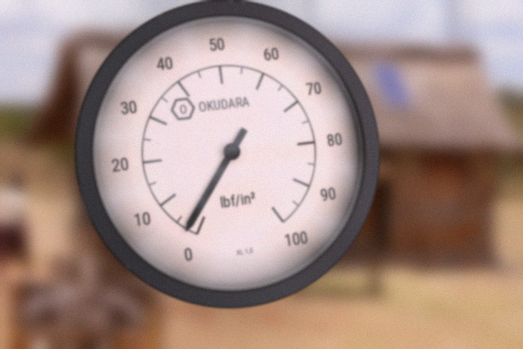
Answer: 2.5 psi
